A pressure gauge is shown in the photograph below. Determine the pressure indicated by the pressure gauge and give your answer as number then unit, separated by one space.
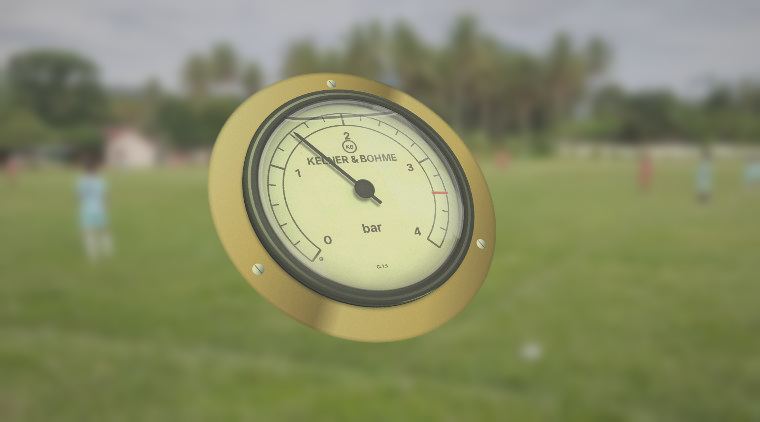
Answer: 1.4 bar
